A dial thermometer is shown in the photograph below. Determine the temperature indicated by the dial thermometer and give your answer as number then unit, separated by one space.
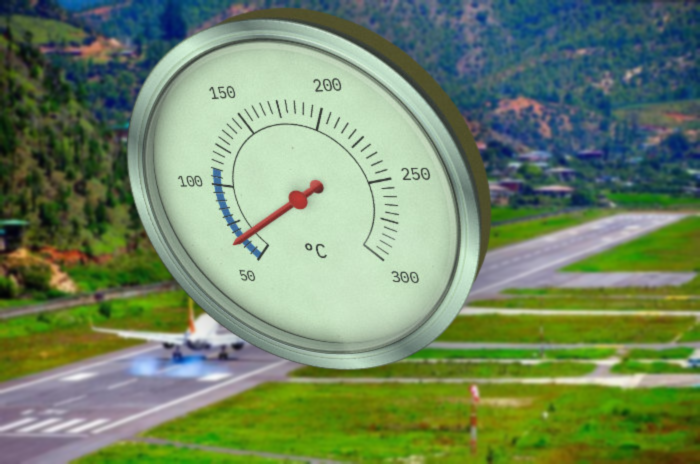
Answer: 65 °C
